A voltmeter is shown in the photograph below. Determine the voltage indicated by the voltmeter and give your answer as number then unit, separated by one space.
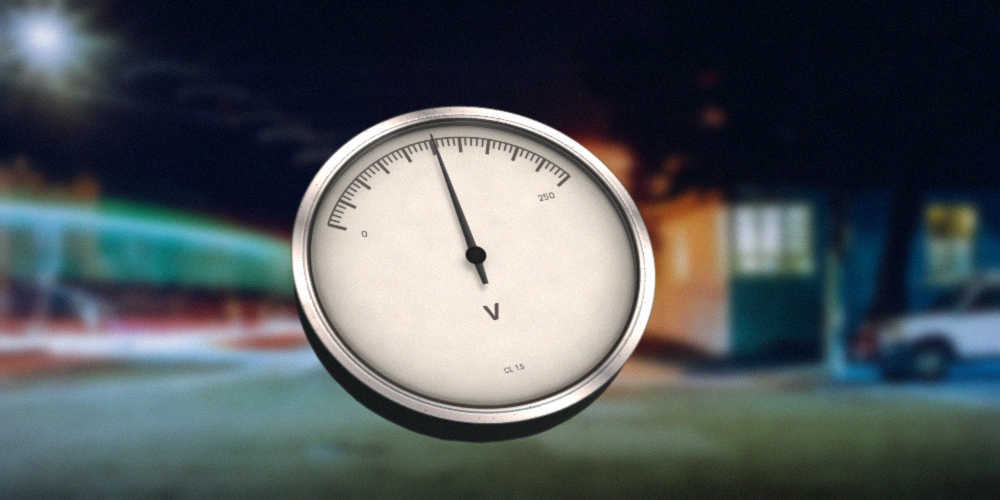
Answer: 125 V
